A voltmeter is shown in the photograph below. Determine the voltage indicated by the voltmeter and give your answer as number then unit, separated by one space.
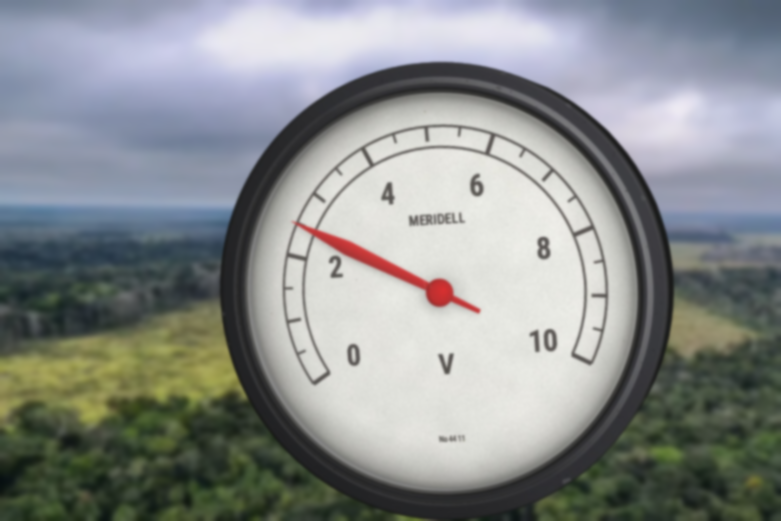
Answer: 2.5 V
